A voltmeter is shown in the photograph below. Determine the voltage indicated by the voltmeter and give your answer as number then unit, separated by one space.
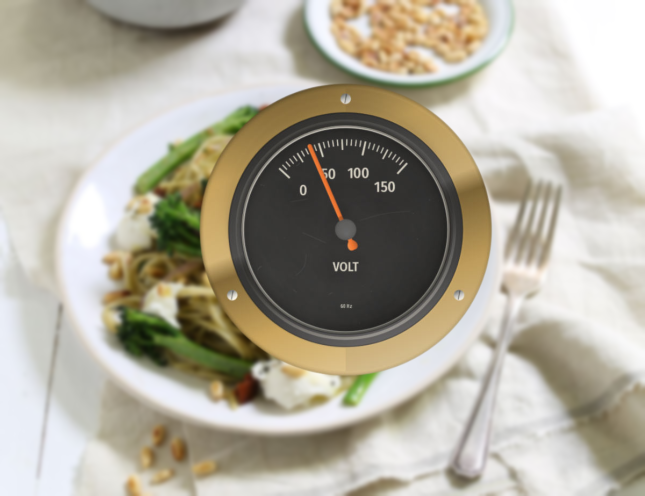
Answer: 40 V
